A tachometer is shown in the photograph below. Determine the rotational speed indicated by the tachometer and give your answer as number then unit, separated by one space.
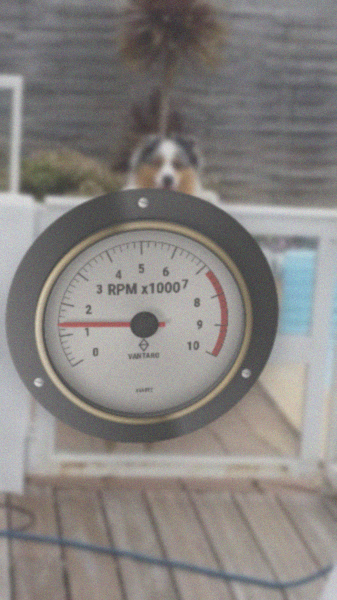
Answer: 1400 rpm
